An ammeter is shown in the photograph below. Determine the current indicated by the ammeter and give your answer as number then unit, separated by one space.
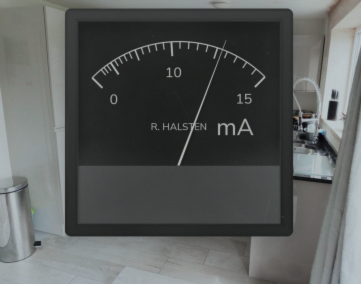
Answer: 12.75 mA
